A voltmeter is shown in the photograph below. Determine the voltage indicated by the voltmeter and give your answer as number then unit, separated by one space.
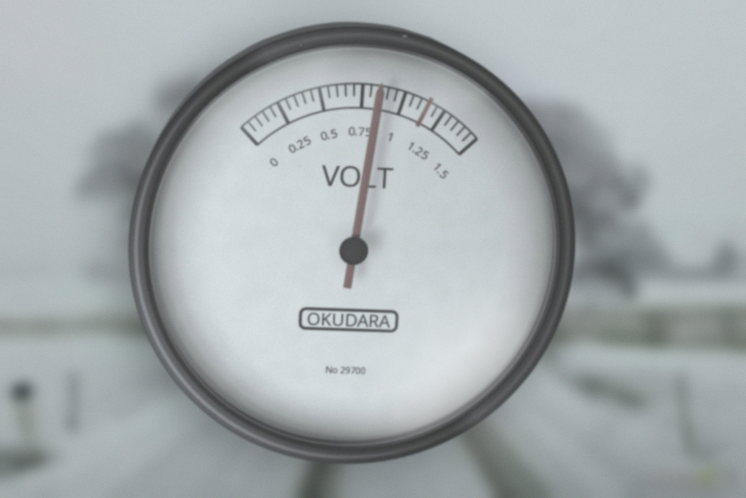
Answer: 0.85 V
